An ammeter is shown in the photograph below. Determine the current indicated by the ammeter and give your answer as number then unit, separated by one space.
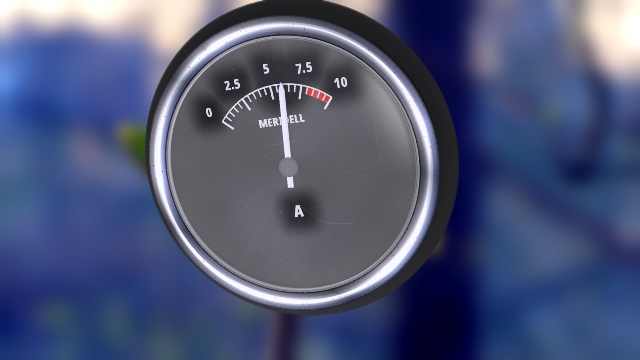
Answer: 6 A
